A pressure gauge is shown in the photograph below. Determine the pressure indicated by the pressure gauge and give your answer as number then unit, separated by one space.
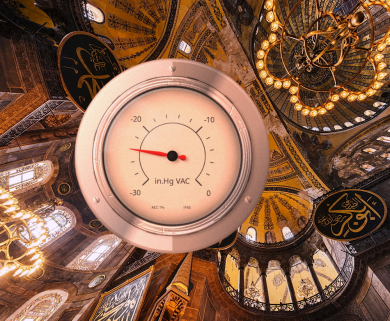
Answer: -24 inHg
